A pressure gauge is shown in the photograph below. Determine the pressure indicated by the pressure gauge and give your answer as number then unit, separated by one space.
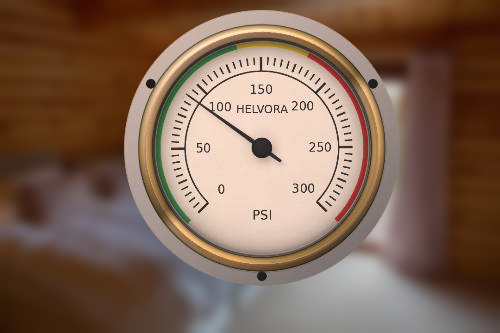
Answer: 90 psi
